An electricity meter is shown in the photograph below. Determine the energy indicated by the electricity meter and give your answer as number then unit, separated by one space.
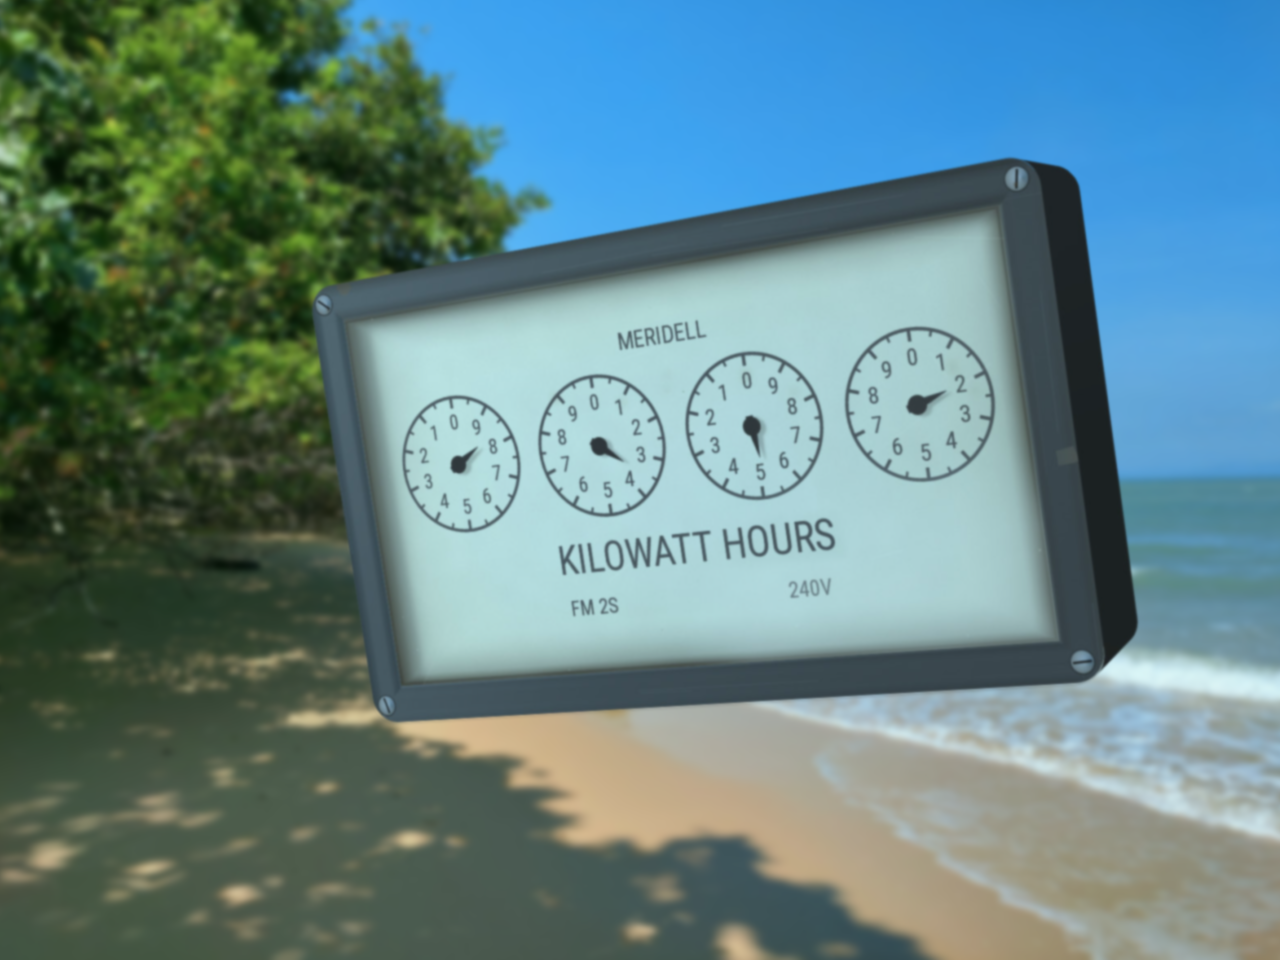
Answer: 8352 kWh
